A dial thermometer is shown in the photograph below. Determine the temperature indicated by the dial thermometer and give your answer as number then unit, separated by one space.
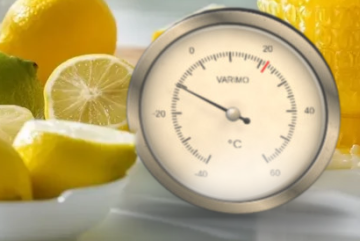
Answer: -10 °C
